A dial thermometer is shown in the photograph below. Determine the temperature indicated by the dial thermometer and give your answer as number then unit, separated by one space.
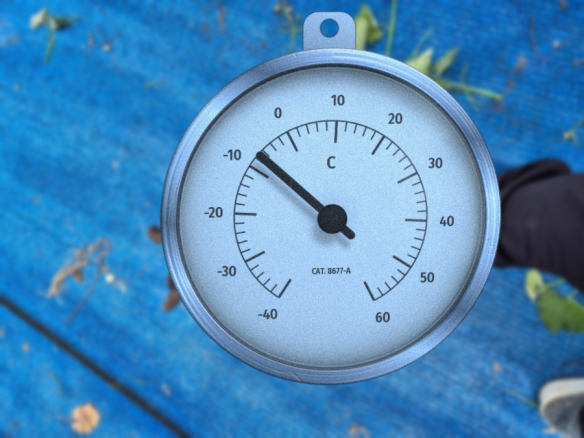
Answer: -7 °C
